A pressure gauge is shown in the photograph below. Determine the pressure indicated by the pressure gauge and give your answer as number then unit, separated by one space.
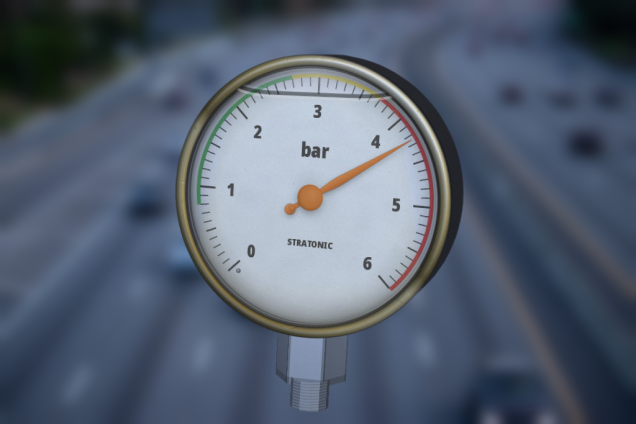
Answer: 4.25 bar
